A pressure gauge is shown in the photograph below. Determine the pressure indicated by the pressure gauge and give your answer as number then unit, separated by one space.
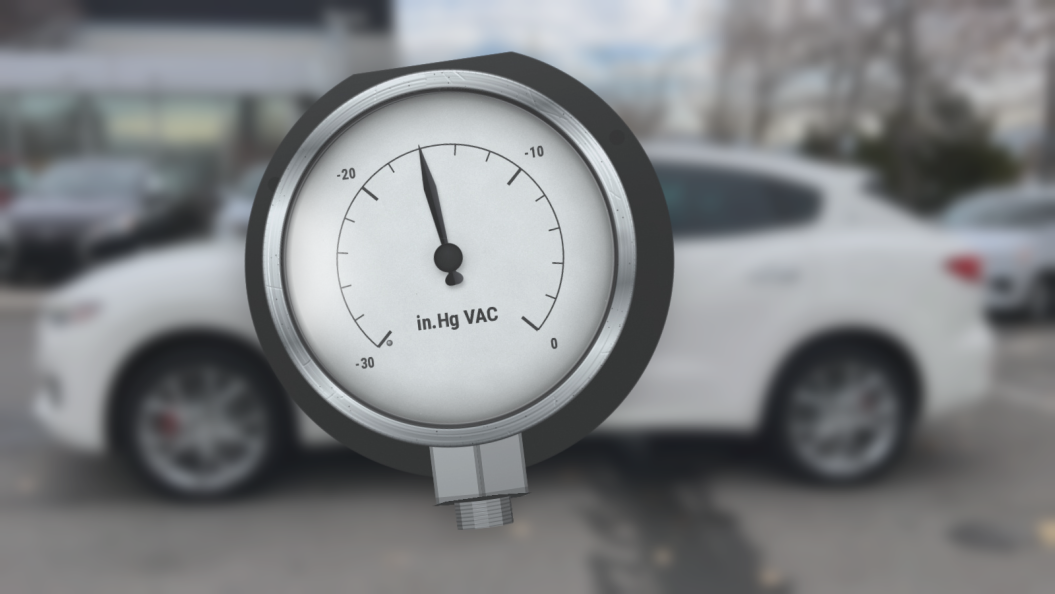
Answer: -16 inHg
